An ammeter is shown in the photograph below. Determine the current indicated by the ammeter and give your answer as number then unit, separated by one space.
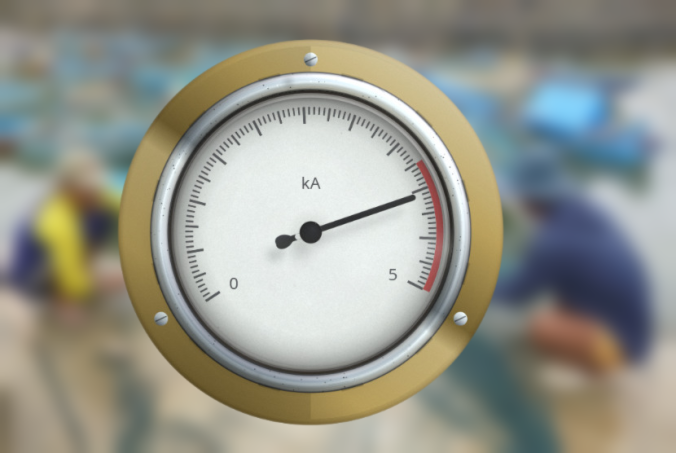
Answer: 4.05 kA
